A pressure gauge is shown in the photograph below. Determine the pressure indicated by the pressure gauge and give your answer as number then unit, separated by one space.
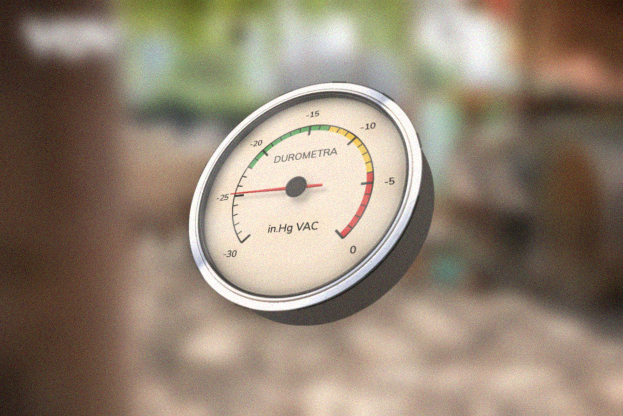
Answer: -25 inHg
